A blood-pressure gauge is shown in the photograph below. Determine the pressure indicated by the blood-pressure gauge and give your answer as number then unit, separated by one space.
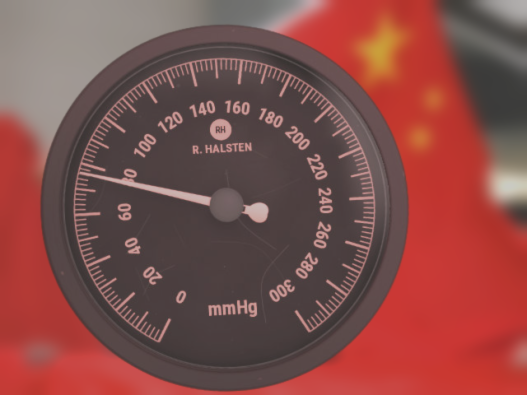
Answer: 76 mmHg
